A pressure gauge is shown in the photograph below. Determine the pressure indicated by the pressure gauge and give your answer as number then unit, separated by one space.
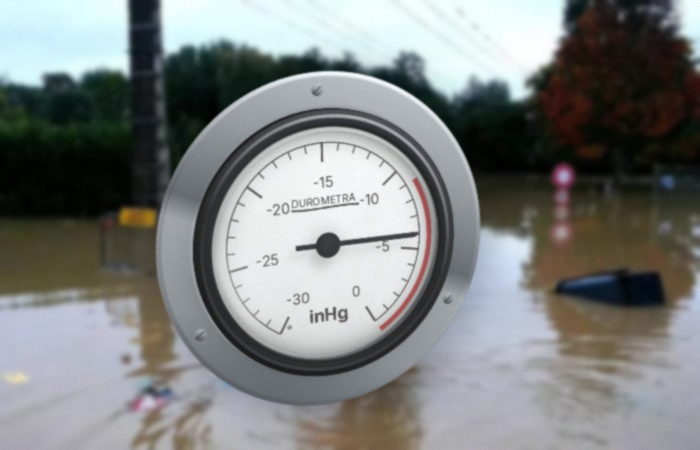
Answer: -6 inHg
